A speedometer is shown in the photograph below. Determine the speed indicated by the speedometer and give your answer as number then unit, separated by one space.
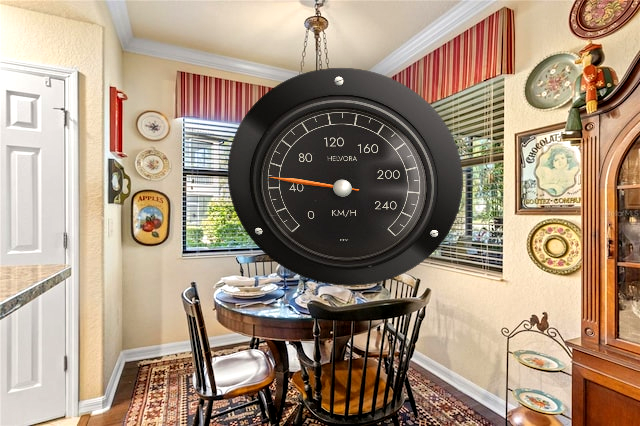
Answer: 50 km/h
